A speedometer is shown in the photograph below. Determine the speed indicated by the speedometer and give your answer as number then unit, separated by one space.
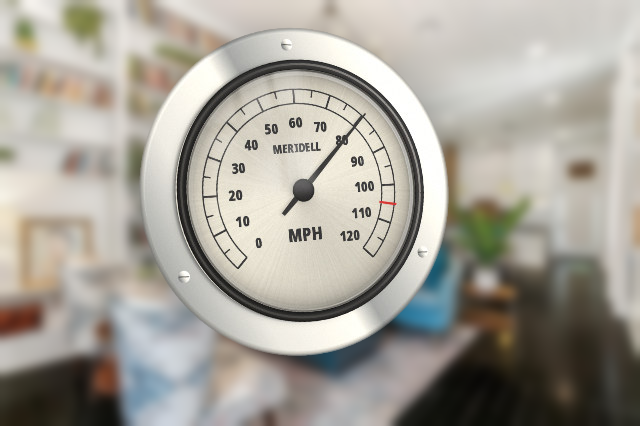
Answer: 80 mph
